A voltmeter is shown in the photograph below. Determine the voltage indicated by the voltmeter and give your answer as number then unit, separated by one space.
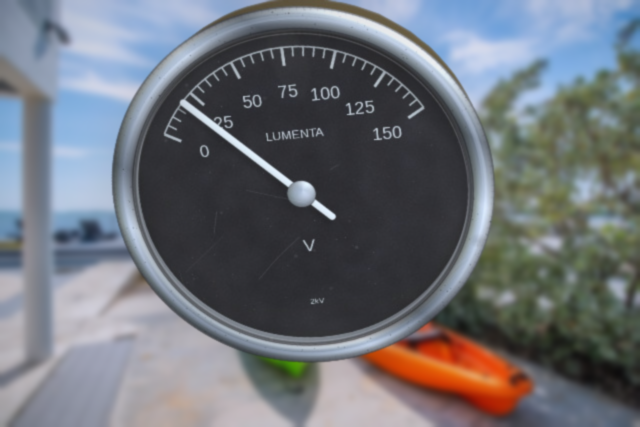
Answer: 20 V
